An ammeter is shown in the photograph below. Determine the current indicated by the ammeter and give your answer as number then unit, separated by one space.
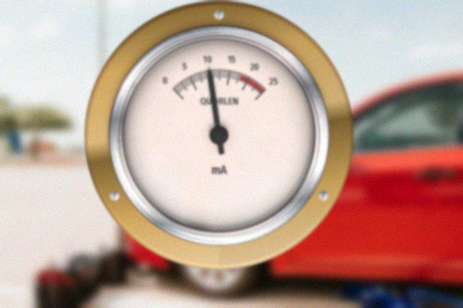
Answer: 10 mA
